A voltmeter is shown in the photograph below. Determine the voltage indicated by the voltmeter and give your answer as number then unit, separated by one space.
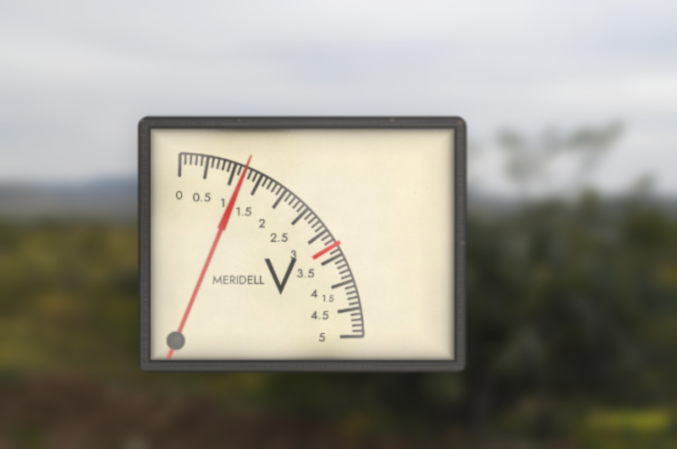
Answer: 1.2 V
